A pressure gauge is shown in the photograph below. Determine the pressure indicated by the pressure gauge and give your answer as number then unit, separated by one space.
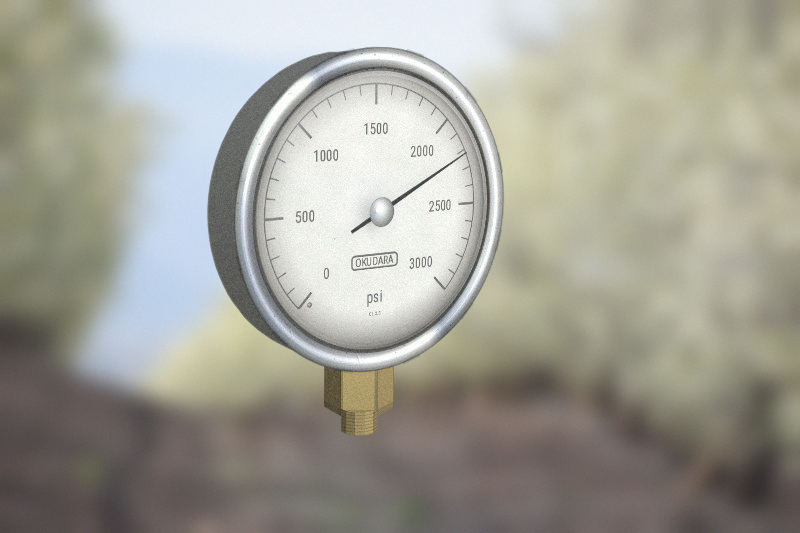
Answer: 2200 psi
